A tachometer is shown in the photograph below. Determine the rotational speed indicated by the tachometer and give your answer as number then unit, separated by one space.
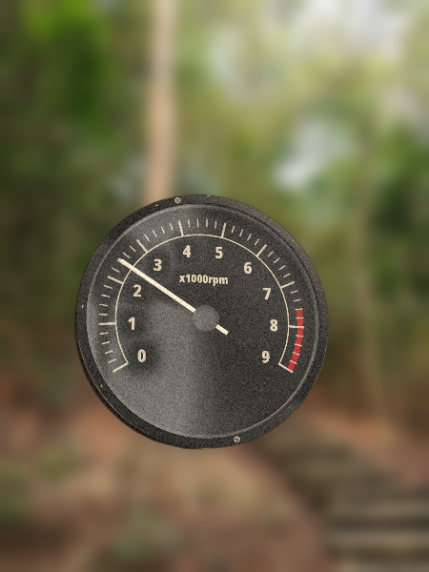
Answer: 2400 rpm
